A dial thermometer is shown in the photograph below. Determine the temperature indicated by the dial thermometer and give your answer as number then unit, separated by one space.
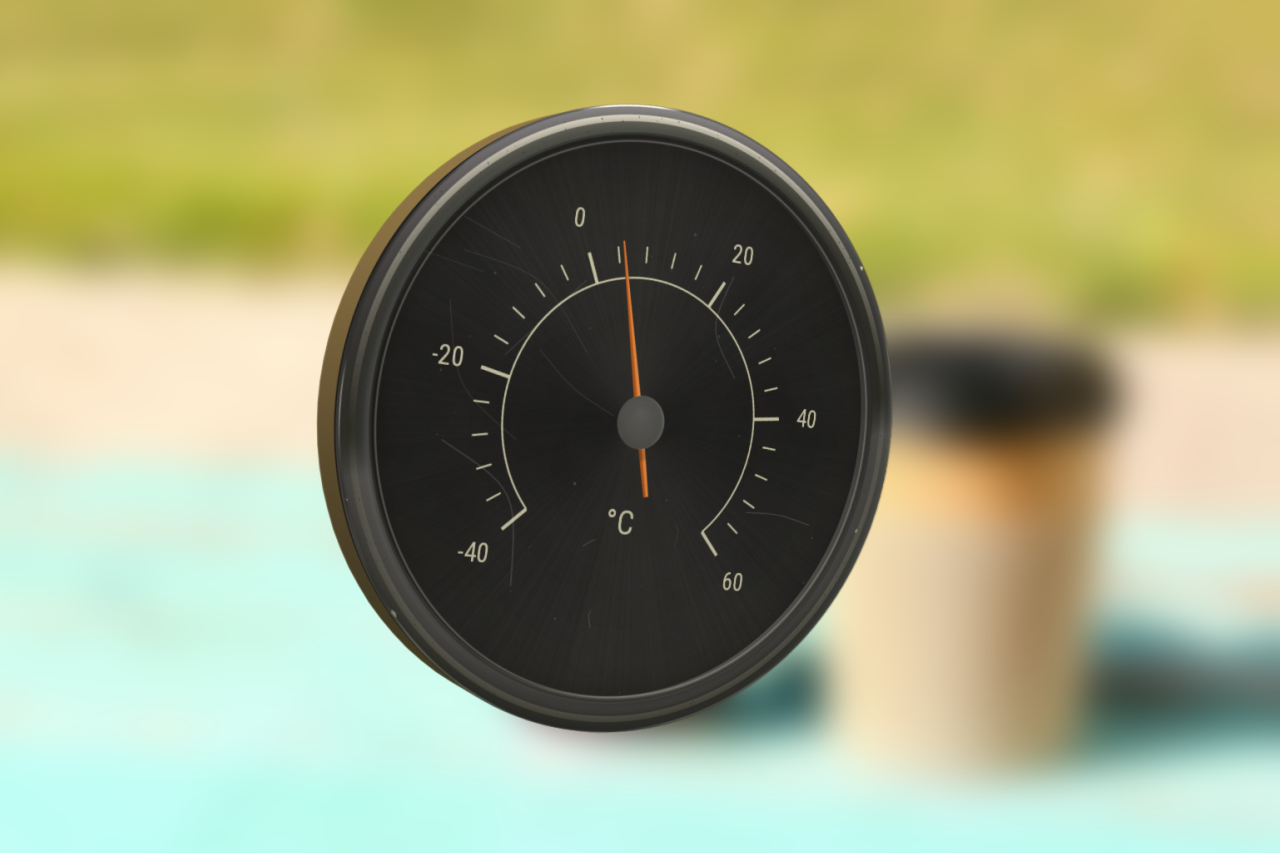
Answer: 4 °C
